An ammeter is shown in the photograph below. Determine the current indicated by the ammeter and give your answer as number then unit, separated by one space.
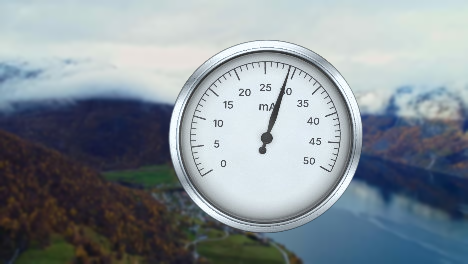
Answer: 29 mA
